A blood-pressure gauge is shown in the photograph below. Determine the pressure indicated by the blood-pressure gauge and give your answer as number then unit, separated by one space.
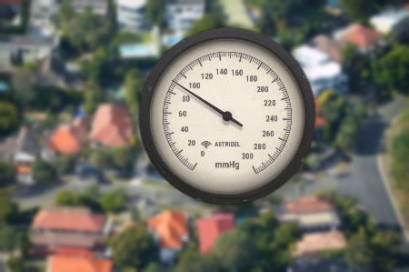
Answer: 90 mmHg
